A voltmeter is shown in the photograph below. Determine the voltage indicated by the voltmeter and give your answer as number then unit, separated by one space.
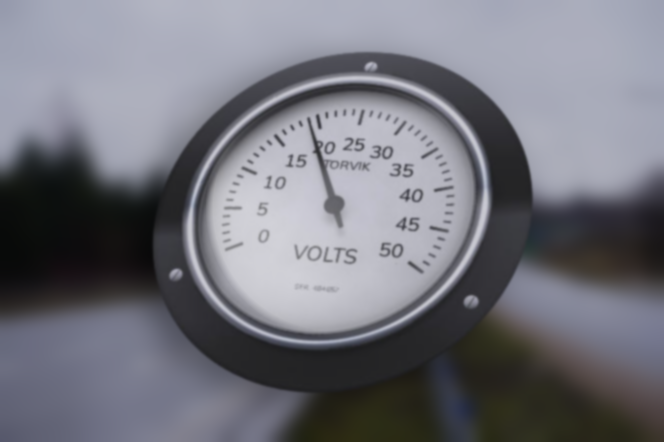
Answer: 19 V
